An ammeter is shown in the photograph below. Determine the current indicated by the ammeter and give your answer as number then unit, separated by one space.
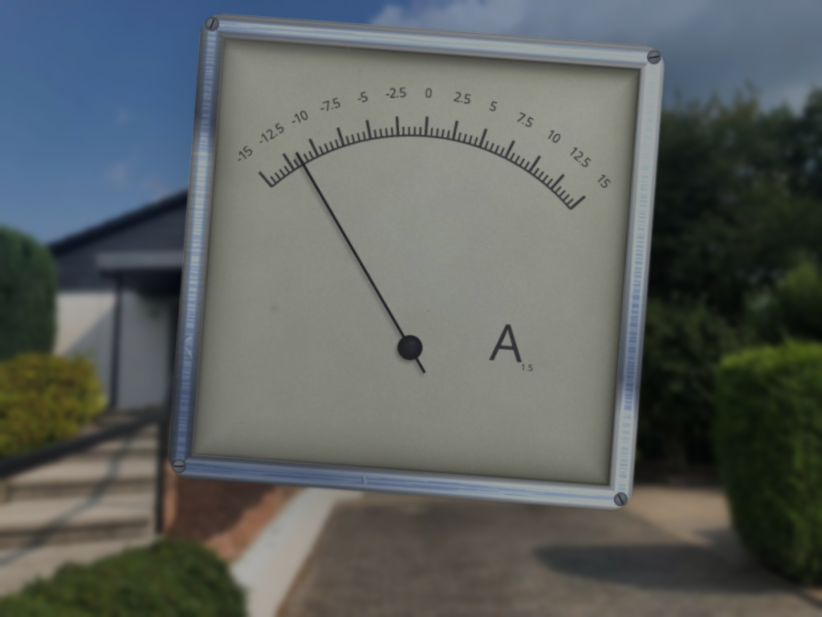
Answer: -11.5 A
